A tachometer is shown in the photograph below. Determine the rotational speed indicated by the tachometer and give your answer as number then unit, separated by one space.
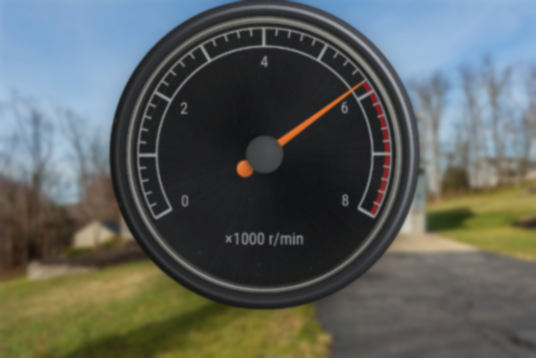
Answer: 5800 rpm
